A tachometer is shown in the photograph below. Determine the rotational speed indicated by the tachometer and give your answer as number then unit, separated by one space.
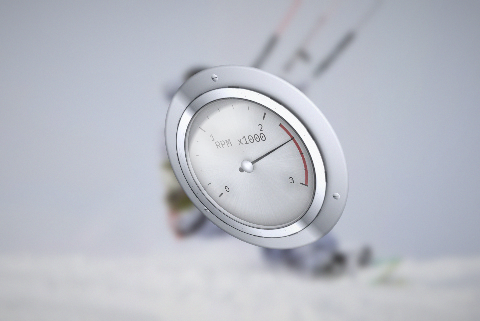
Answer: 2400 rpm
